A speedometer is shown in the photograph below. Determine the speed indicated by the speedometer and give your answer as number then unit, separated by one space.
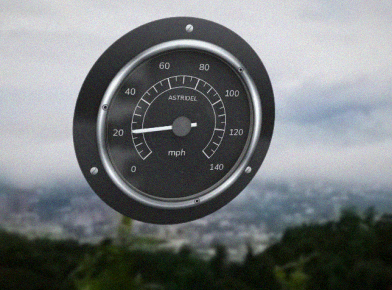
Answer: 20 mph
